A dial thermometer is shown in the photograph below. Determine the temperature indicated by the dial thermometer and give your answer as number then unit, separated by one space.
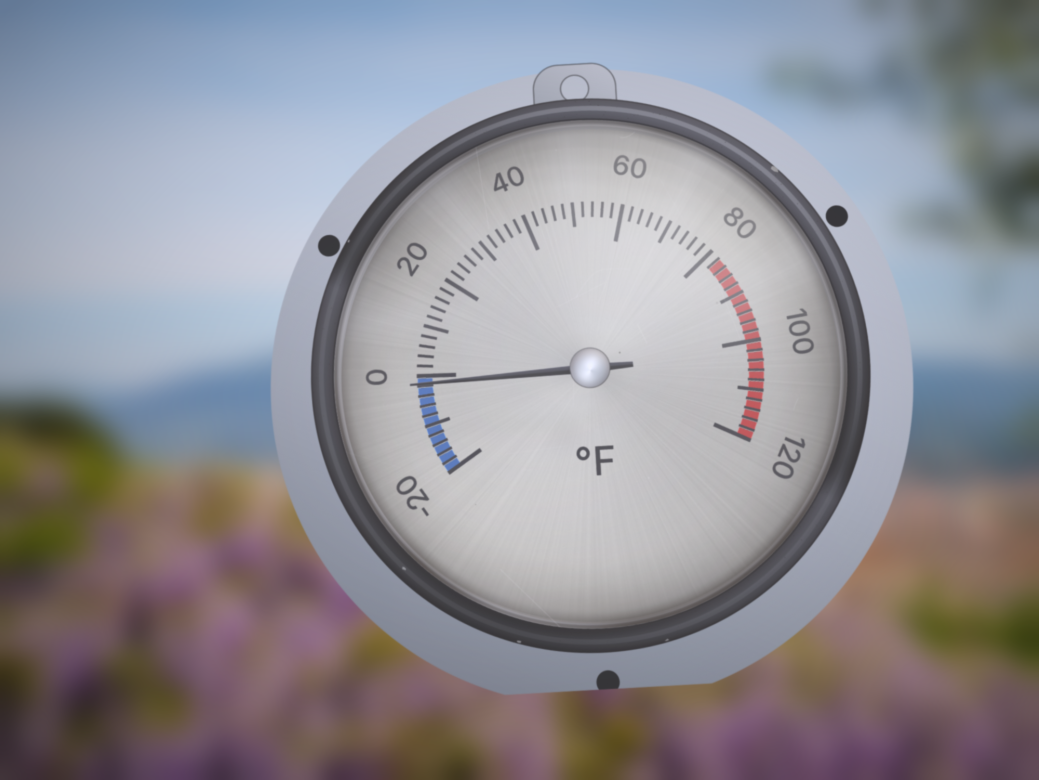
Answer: -2 °F
